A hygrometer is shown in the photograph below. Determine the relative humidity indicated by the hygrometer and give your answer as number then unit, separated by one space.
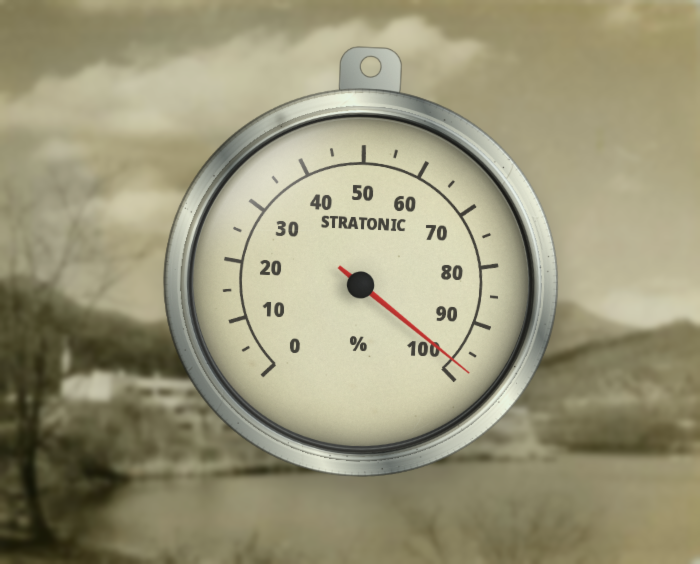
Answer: 97.5 %
